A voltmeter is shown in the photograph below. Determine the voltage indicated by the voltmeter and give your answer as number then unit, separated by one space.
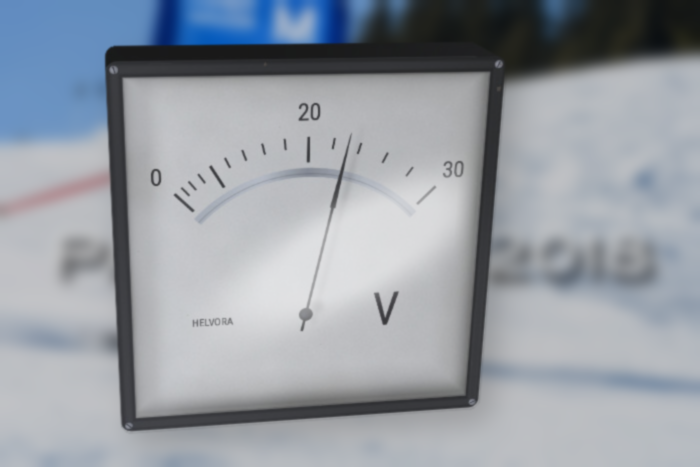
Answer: 23 V
